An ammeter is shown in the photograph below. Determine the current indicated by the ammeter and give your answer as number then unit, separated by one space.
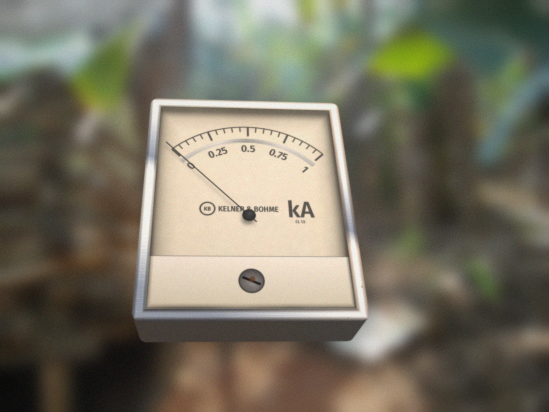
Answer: 0 kA
